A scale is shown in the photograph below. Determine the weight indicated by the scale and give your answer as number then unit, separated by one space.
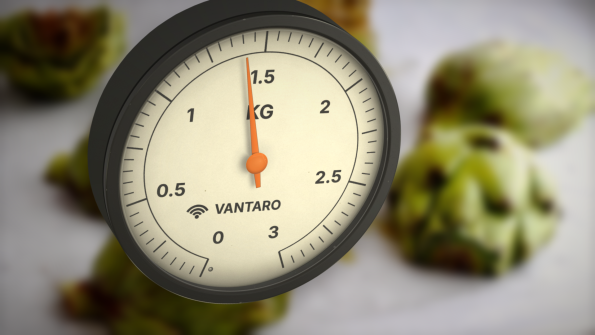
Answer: 1.4 kg
